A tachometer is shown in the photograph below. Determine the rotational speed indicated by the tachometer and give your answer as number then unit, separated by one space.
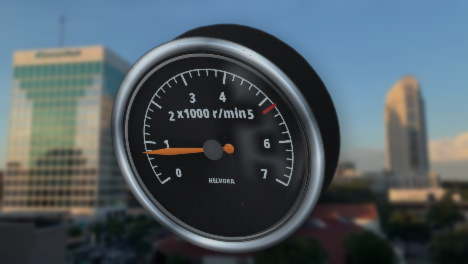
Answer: 800 rpm
